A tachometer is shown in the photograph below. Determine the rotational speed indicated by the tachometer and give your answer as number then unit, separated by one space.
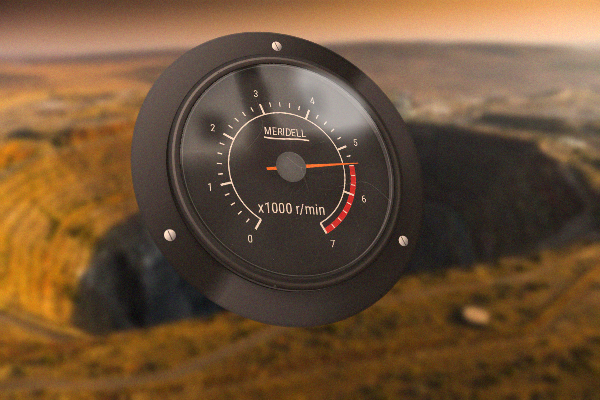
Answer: 5400 rpm
